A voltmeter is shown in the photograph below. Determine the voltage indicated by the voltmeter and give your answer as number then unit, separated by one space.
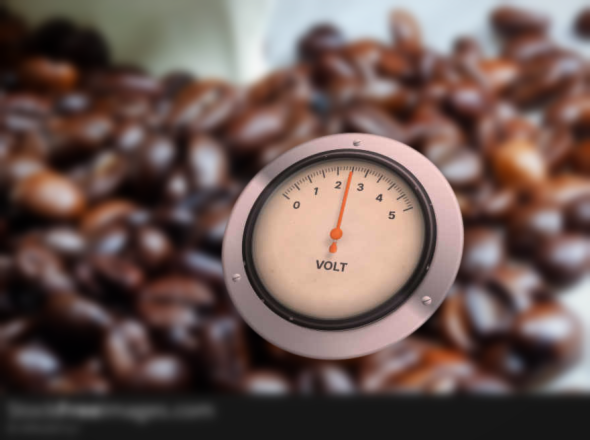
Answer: 2.5 V
